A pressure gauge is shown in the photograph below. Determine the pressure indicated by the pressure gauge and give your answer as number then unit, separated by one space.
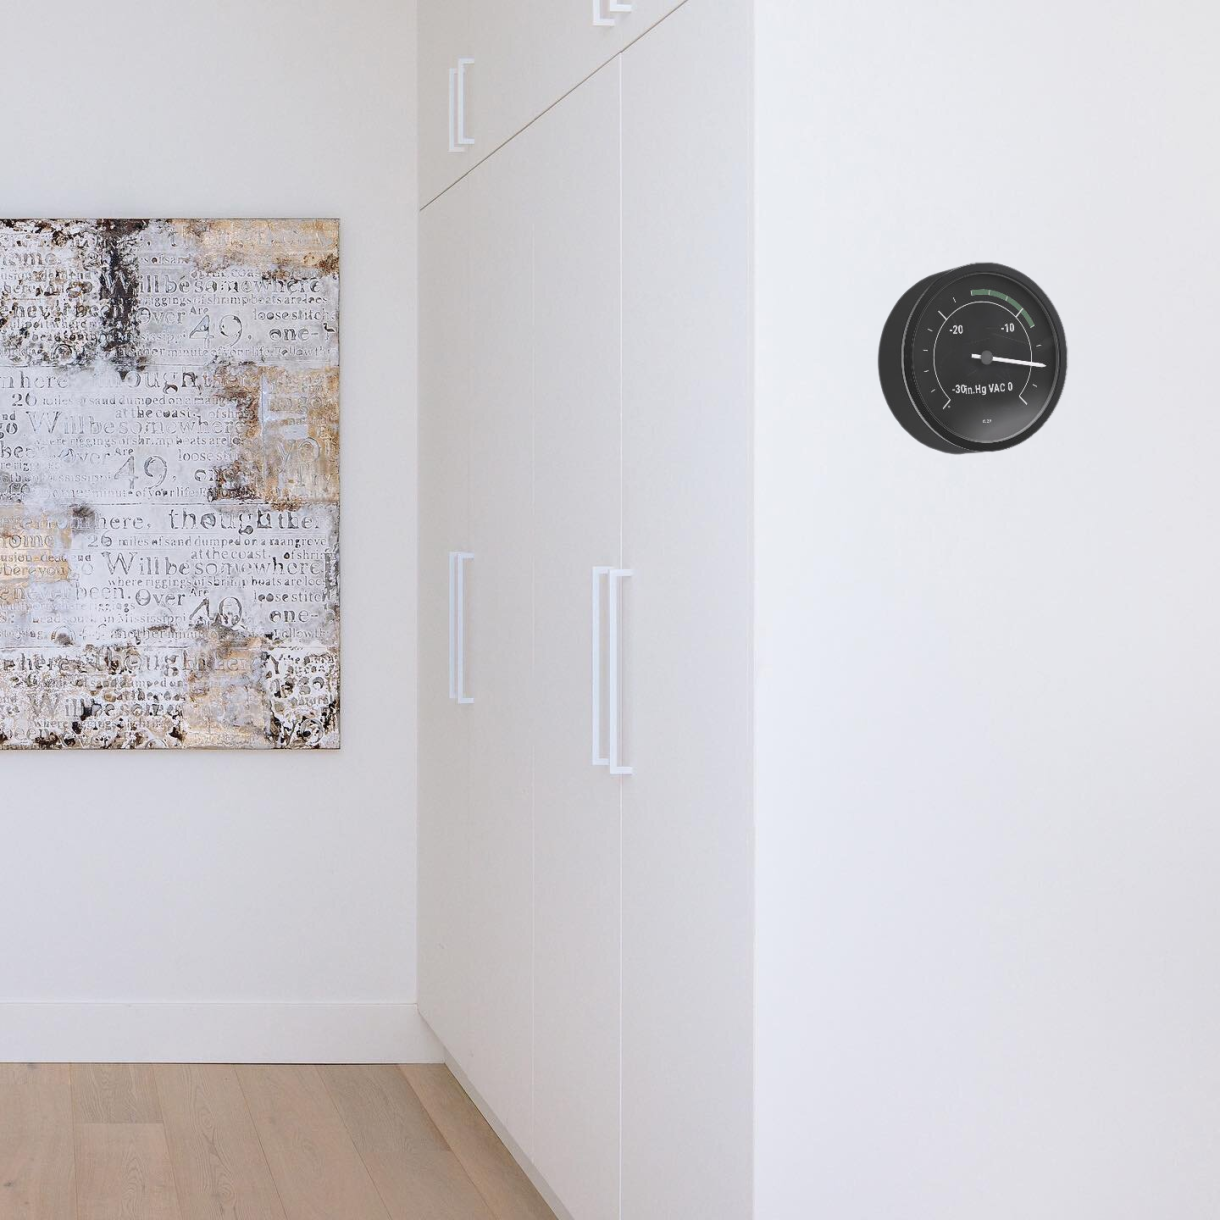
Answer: -4 inHg
